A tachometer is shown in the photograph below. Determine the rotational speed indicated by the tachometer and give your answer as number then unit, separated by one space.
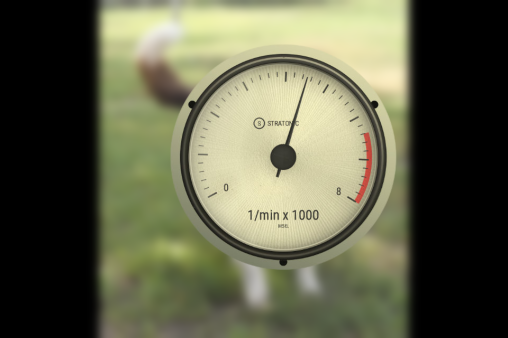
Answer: 4500 rpm
